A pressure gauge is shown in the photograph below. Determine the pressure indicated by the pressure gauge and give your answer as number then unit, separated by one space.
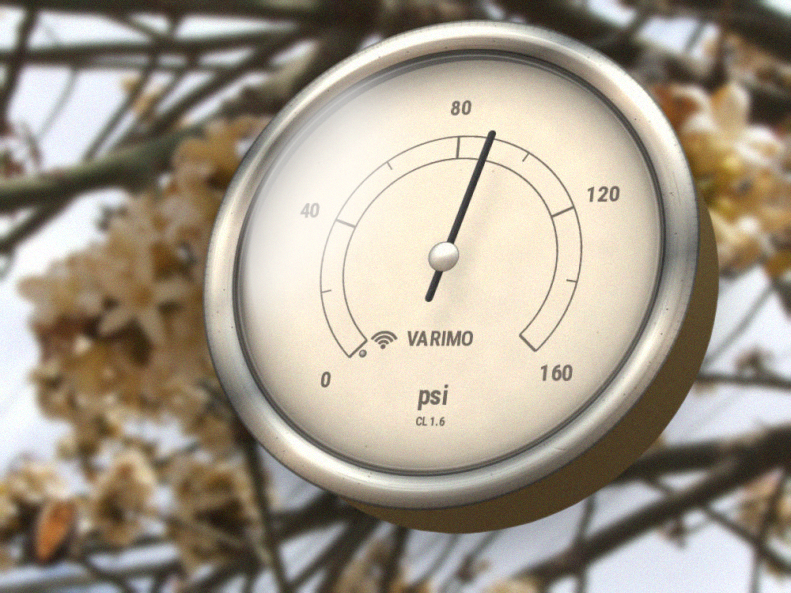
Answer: 90 psi
